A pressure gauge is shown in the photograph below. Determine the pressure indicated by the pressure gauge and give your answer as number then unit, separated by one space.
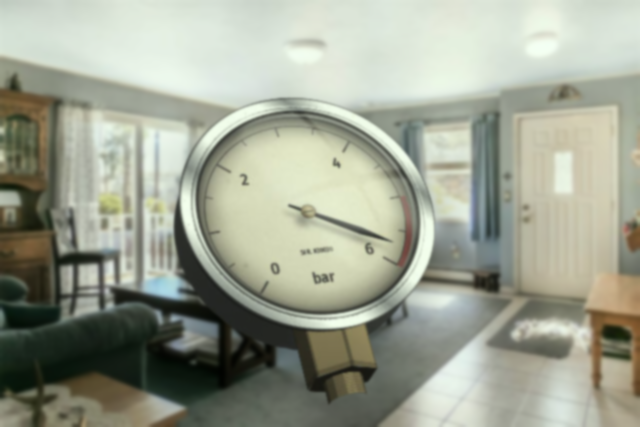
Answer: 5.75 bar
